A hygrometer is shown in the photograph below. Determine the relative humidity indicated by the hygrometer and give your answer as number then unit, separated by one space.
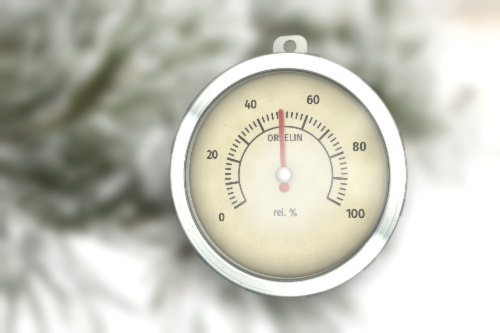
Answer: 50 %
